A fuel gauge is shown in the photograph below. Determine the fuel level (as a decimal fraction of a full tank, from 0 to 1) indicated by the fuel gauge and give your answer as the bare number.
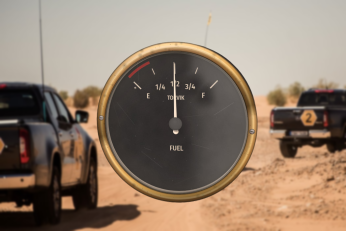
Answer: 0.5
